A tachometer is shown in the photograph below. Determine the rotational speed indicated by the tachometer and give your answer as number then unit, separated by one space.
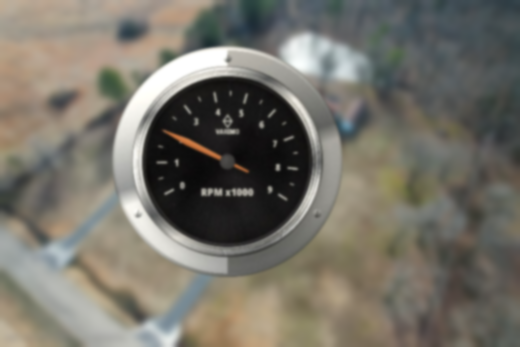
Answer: 2000 rpm
